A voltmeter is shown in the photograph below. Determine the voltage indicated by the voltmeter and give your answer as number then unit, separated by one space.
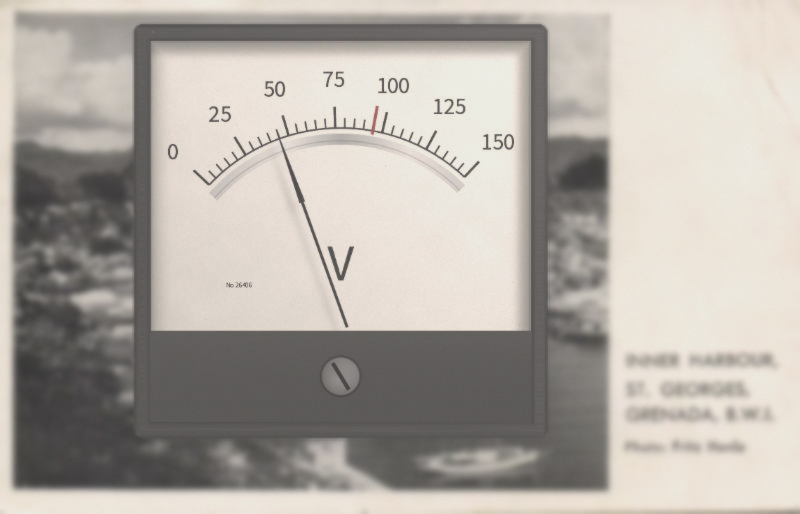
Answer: 45 V
